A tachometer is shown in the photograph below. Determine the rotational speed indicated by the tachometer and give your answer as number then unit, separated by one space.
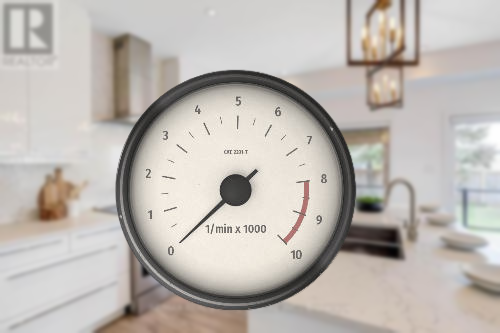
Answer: 0 rpm
